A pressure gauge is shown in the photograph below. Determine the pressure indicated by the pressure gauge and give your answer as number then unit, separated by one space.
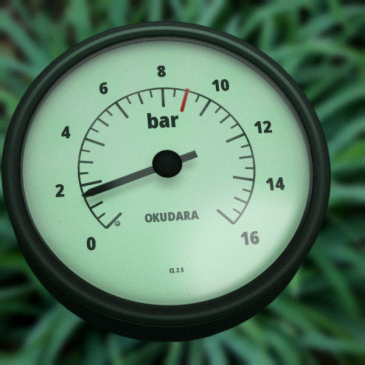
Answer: 1.5 bar
